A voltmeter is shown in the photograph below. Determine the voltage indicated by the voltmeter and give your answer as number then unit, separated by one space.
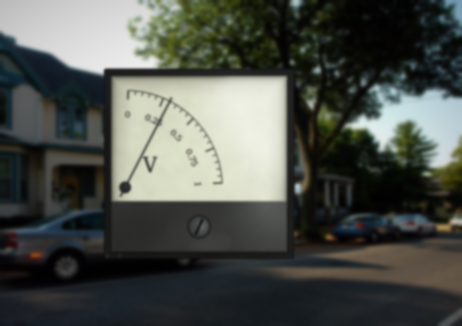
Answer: 0.3 V
